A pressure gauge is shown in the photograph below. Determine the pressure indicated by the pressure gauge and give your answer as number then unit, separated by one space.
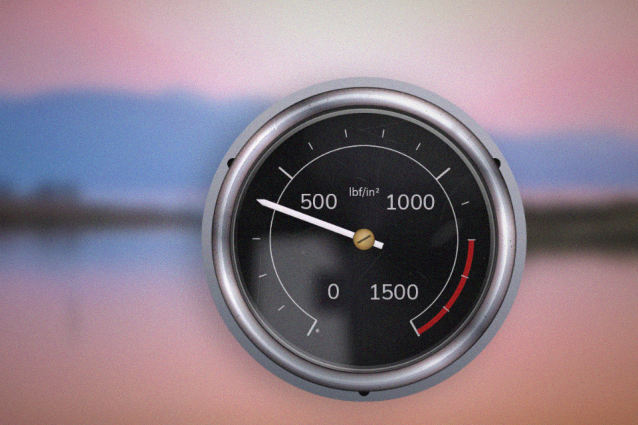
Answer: 400 psi
